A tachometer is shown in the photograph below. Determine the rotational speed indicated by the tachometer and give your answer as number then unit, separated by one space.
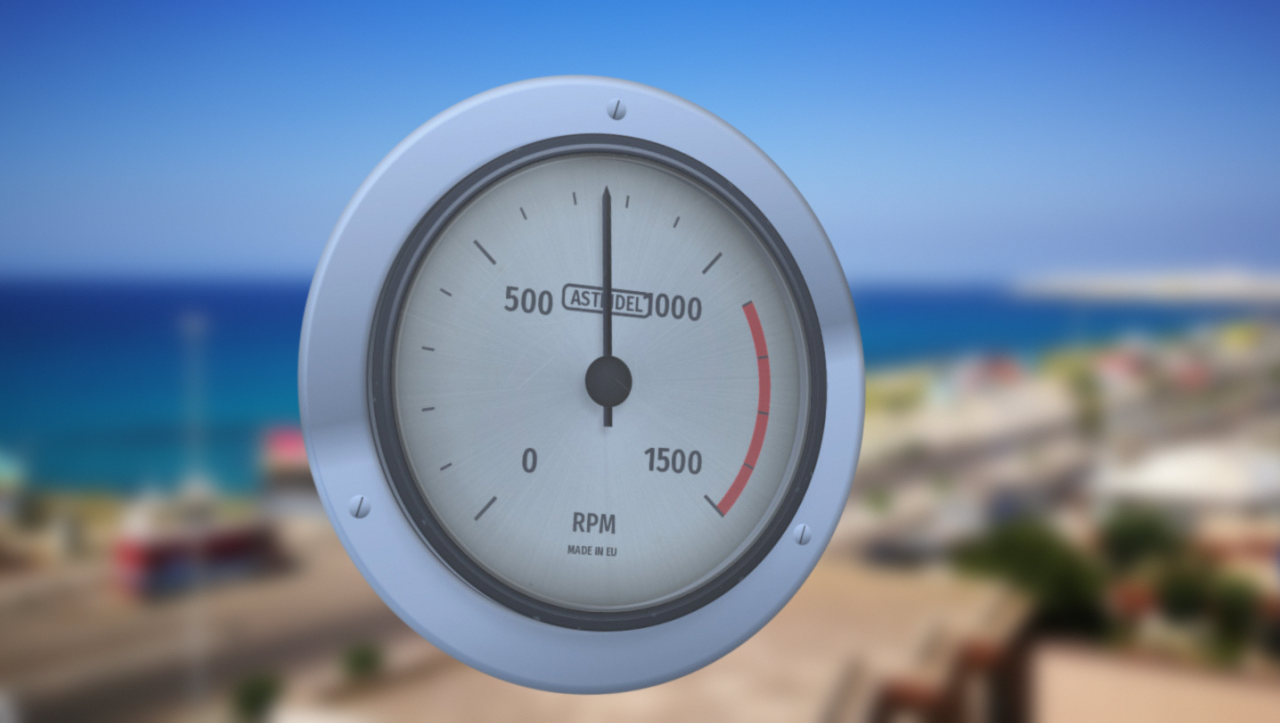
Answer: 750 rpm
